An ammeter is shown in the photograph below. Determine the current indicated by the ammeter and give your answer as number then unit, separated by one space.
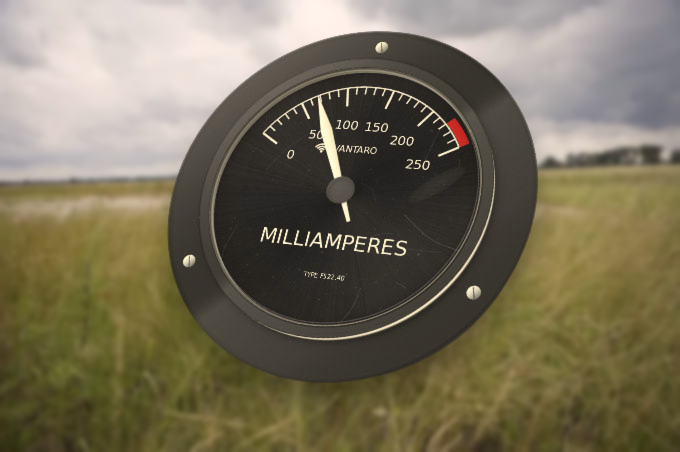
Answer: 70 mA
